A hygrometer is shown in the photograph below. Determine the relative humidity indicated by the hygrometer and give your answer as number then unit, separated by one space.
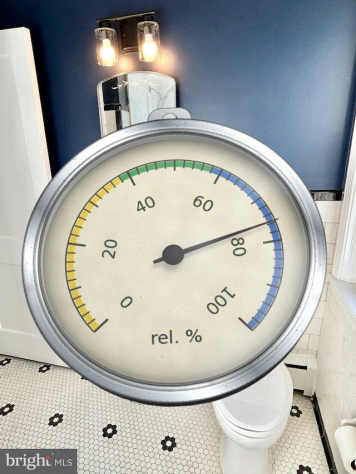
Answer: 76 %
